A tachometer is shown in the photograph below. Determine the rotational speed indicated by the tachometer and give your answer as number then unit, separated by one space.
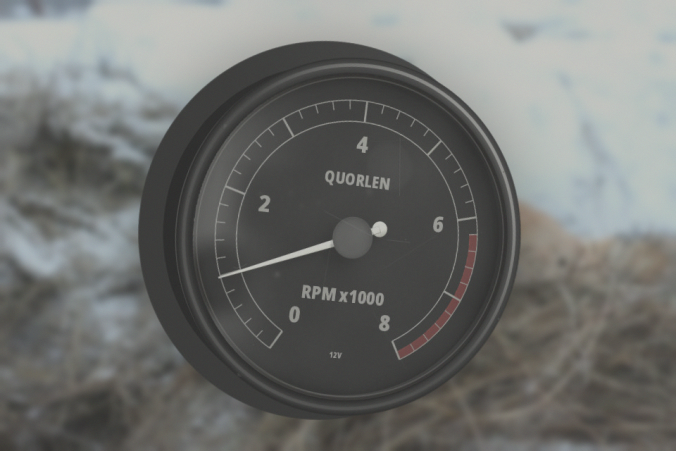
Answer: 1000 rpm
